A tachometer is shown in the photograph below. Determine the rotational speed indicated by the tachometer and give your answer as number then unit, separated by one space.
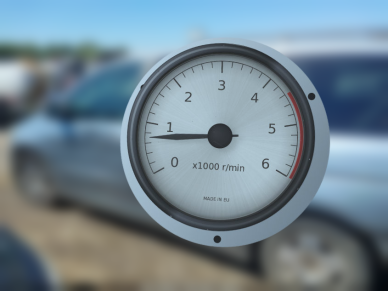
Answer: 700 rpm
